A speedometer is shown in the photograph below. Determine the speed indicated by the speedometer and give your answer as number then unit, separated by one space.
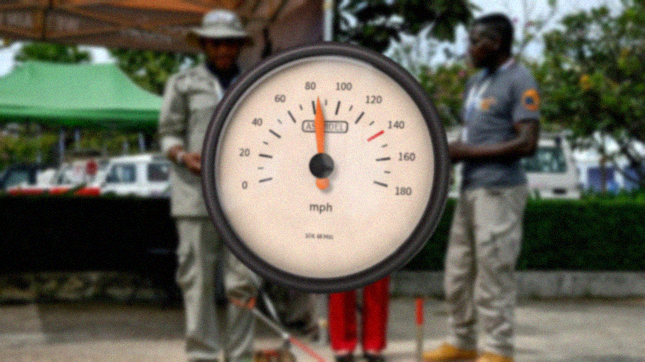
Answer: 85 mph
